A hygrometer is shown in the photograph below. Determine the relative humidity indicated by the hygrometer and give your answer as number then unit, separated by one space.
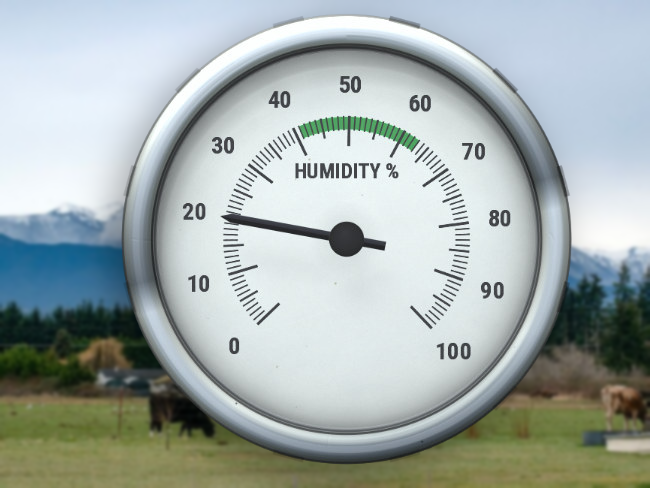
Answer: 20 %
